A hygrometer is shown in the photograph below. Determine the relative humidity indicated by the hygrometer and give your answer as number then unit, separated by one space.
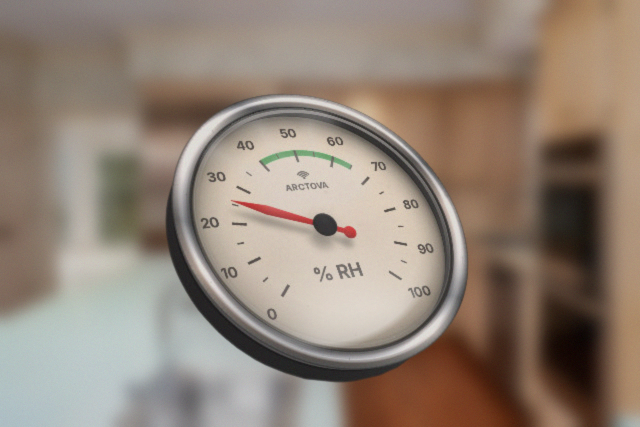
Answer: 25 %
